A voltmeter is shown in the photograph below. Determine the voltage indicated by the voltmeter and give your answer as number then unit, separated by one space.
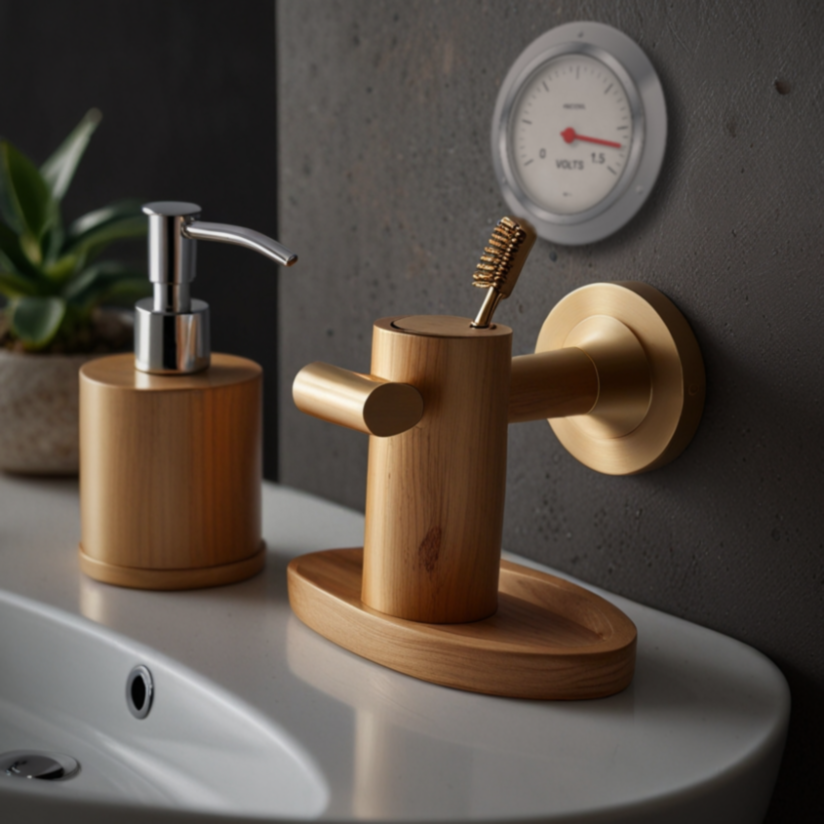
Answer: 1.35 V
